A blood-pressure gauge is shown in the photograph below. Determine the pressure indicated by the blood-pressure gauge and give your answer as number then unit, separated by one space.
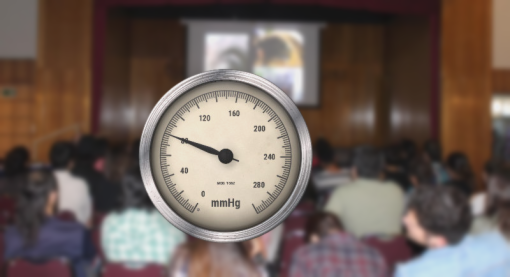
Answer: 80 mmHg
